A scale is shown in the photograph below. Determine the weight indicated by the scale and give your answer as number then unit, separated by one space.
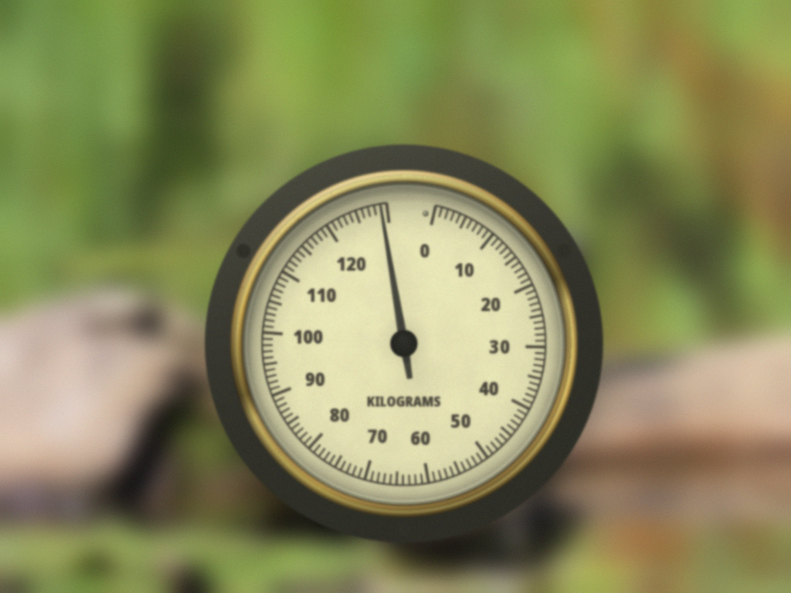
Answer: 129 kg
